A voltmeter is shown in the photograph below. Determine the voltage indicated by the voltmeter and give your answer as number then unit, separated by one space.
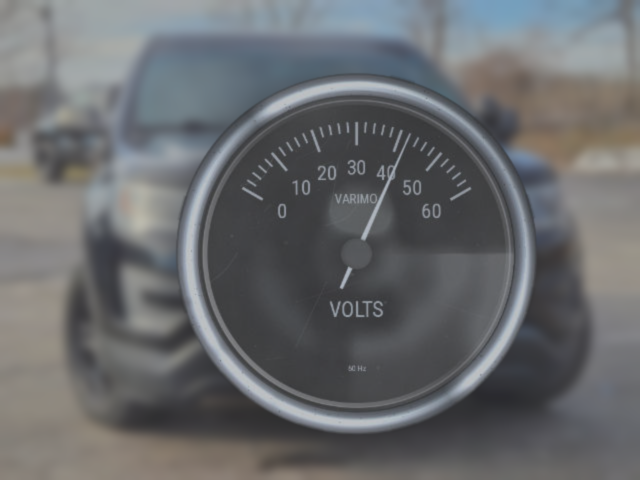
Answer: 42 V
